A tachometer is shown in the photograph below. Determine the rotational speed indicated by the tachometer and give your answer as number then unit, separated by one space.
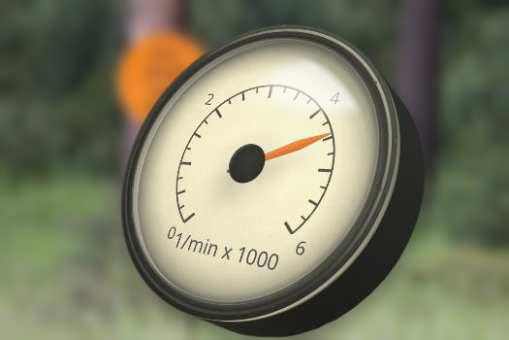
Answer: 4500 rpm
